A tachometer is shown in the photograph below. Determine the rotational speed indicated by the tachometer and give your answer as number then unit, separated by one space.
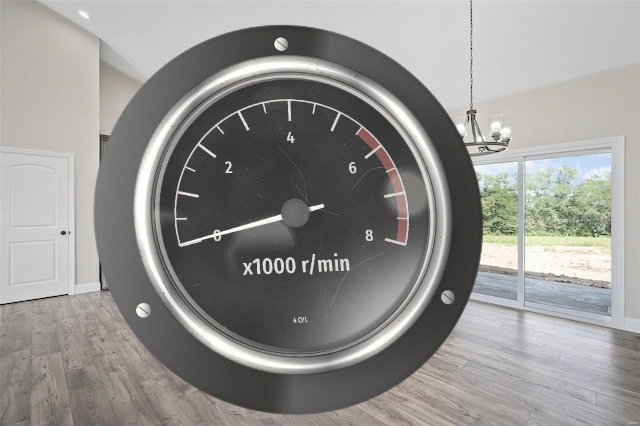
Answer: 0 rpm
